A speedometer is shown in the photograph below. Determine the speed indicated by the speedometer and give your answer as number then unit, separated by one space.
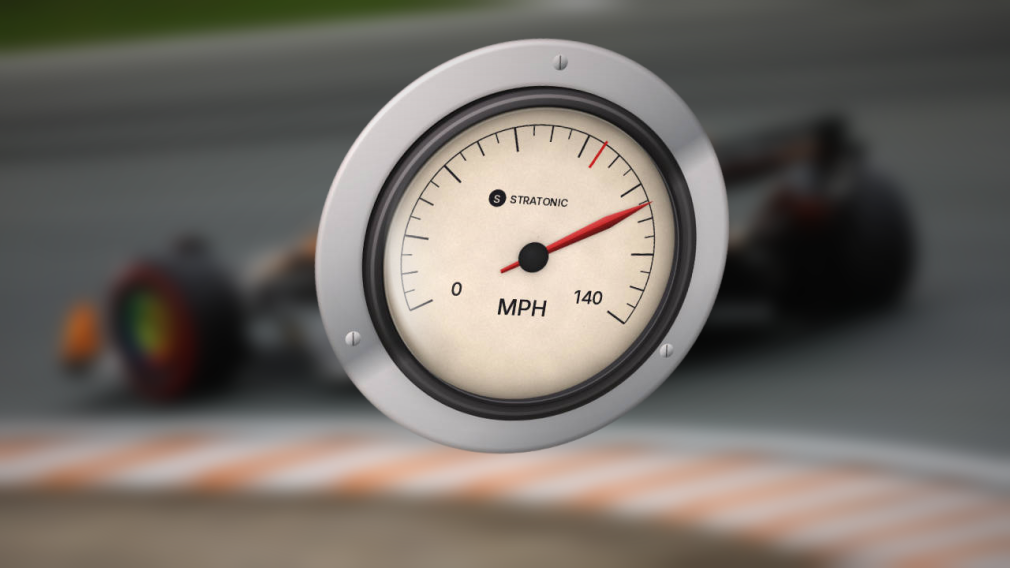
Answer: 105 mph
